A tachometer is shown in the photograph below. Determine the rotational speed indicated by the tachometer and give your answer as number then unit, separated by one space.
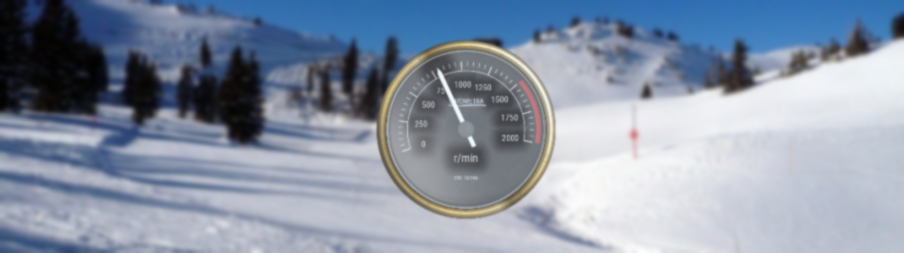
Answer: 800 rpm
